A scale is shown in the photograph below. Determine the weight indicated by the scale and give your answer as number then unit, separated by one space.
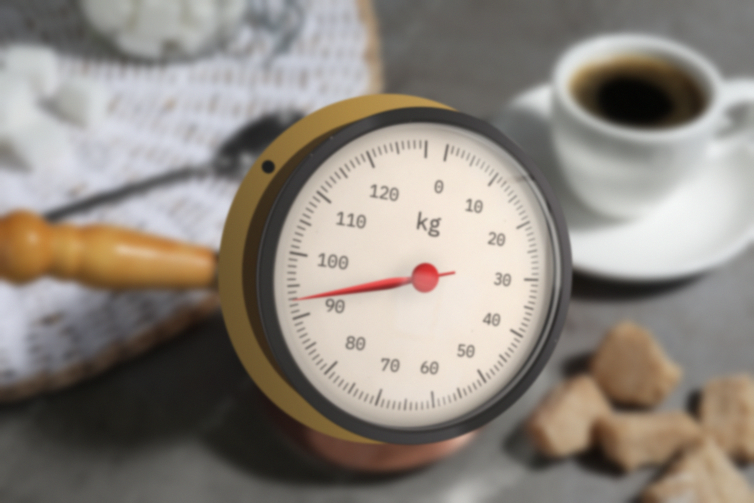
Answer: 93 kg
